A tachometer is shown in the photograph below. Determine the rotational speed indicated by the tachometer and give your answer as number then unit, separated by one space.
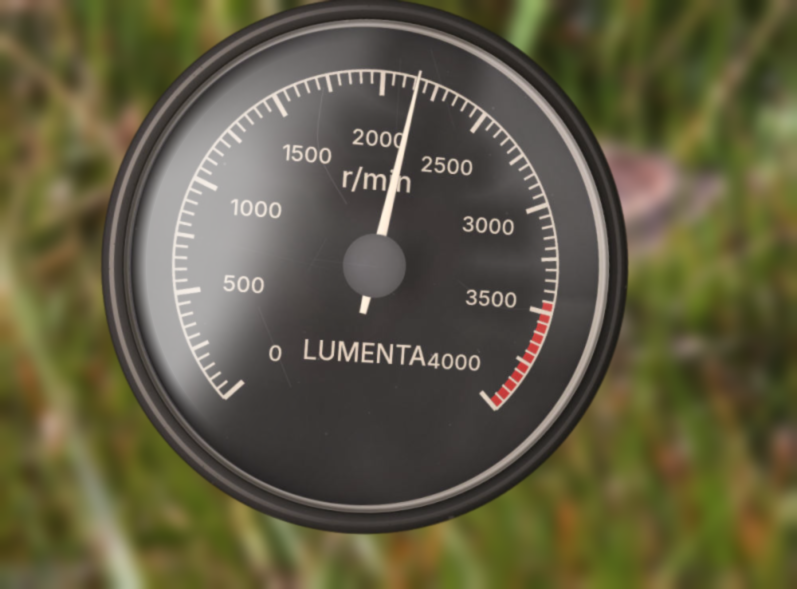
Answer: 2150 rpm
